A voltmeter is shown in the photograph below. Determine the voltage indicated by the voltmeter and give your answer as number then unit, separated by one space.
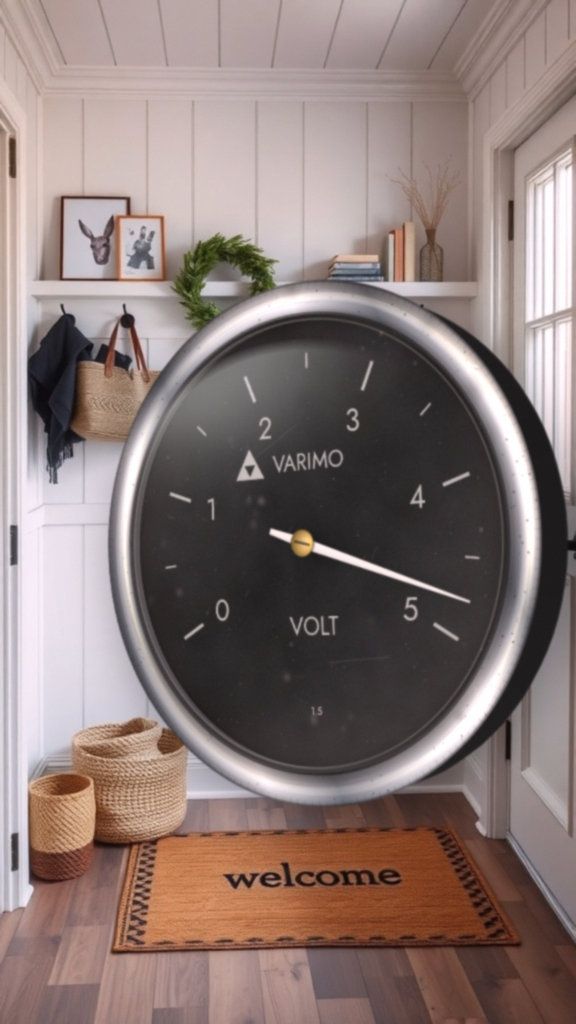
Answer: 4.75 V
